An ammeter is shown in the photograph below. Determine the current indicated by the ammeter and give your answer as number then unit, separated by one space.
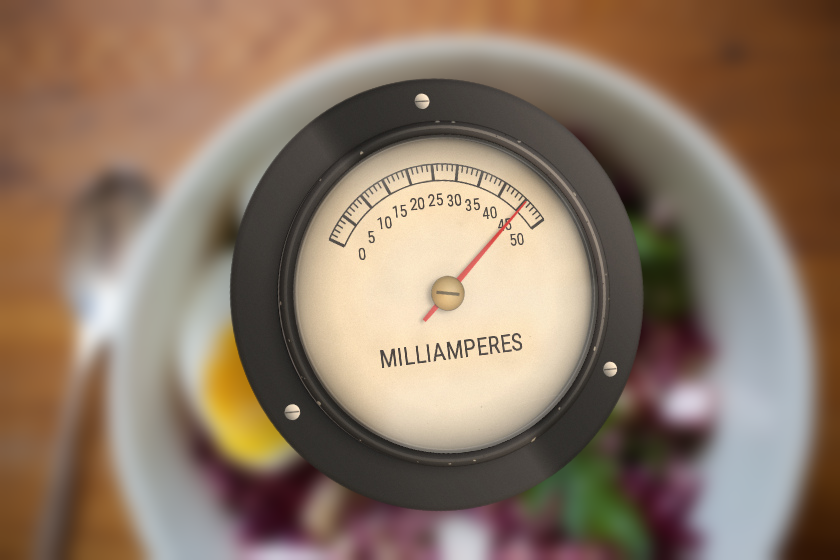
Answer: 45 mA
